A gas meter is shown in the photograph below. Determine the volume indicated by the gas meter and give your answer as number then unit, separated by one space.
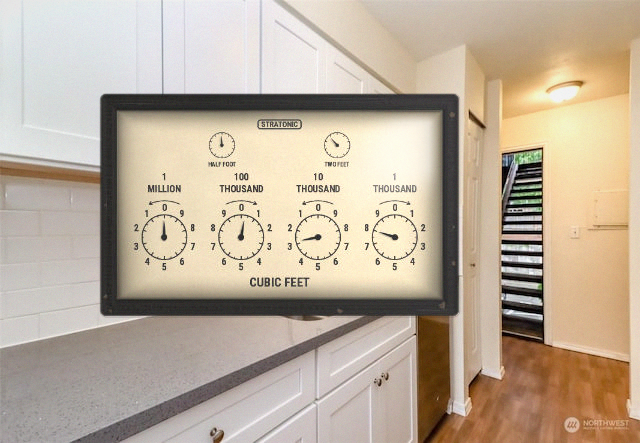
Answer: 2800 ft³
